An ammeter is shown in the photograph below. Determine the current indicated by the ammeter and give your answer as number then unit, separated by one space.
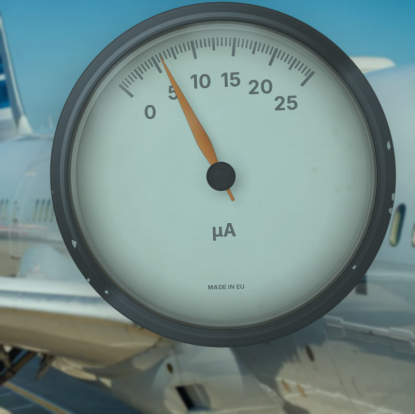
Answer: 6 µA
